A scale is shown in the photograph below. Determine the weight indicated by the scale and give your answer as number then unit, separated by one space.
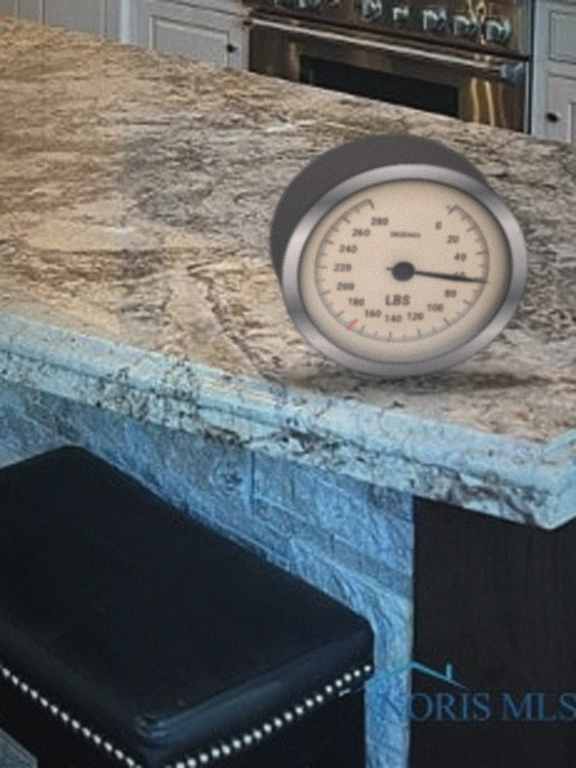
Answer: 60 lb
